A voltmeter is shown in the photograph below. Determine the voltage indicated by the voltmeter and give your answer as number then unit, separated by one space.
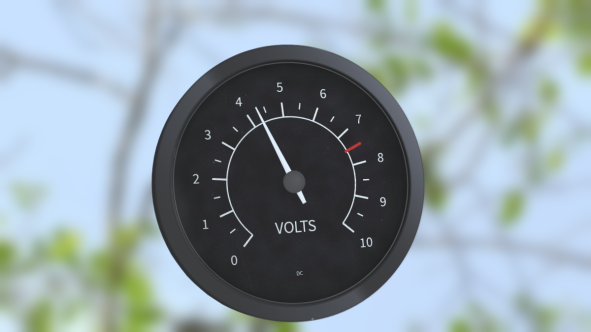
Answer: 4.25 V
